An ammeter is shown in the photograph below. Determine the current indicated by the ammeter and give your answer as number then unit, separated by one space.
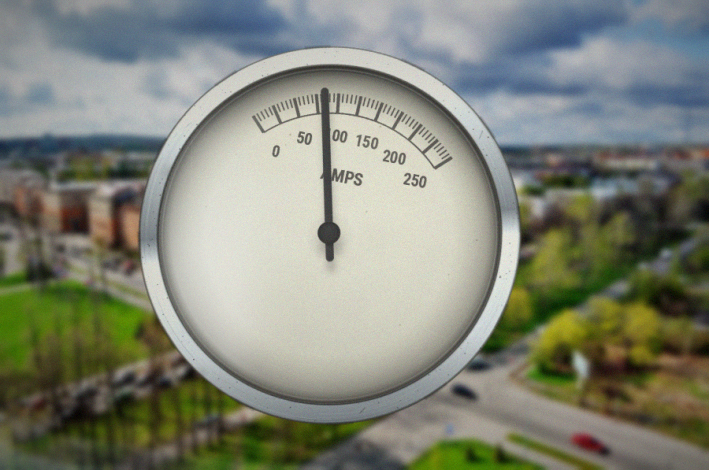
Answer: 85 A
